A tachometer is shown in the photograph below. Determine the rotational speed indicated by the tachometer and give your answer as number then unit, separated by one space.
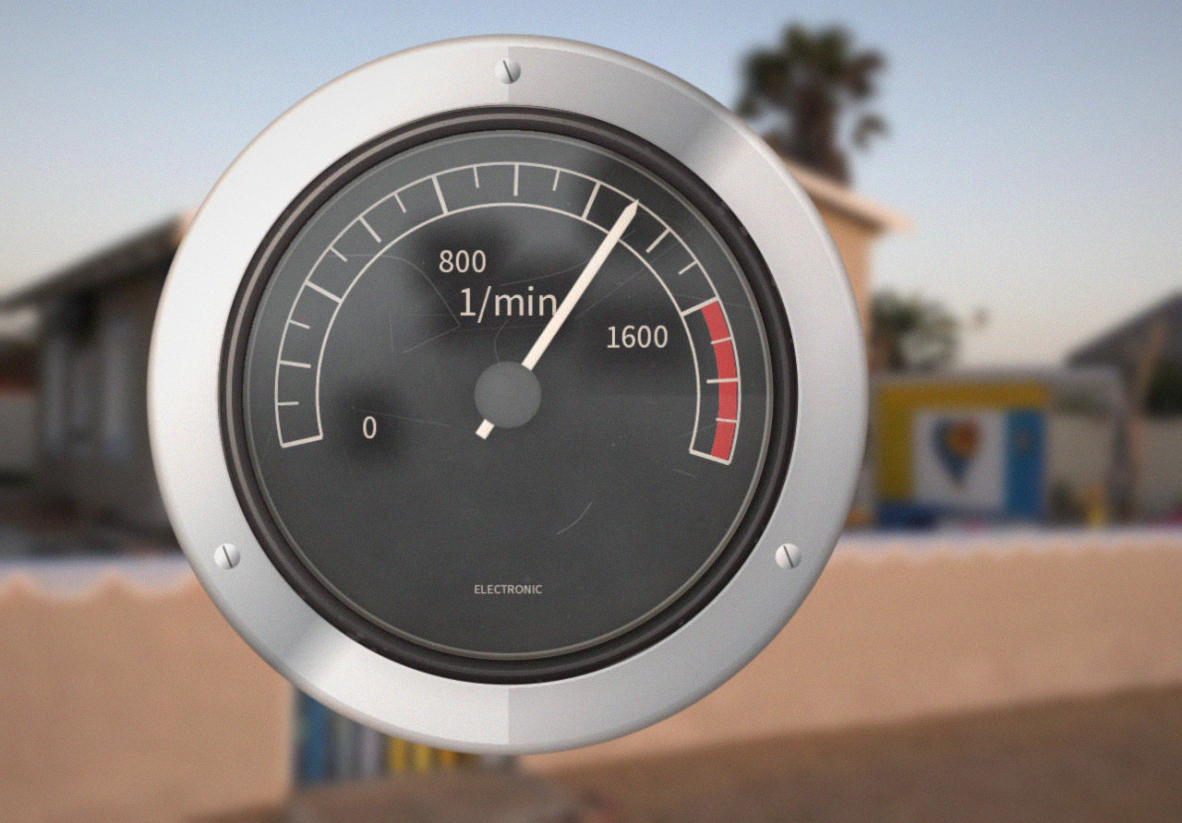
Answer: 1300 rpm
